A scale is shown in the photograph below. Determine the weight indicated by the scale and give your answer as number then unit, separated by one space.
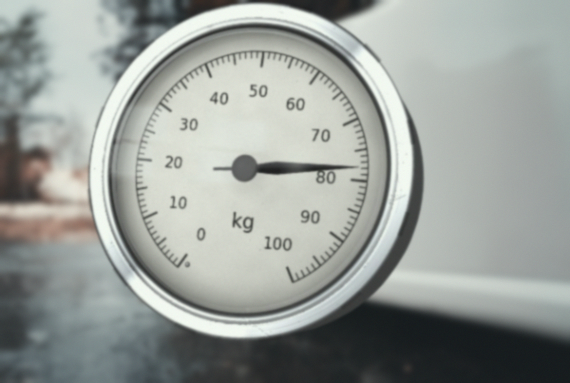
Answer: 78 kg
